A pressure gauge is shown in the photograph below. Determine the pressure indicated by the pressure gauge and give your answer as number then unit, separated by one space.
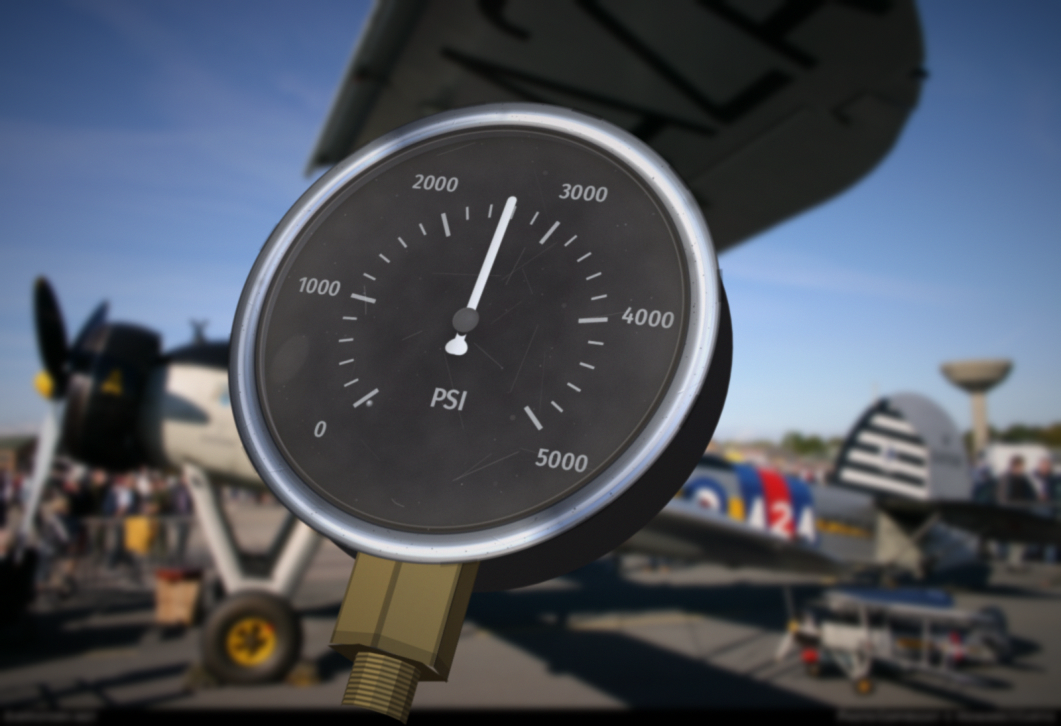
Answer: 2600 psi
